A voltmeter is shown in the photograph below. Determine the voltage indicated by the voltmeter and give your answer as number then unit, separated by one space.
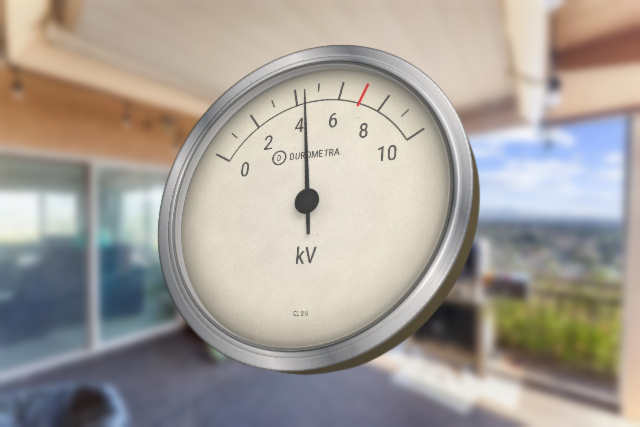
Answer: 4.5 kV
